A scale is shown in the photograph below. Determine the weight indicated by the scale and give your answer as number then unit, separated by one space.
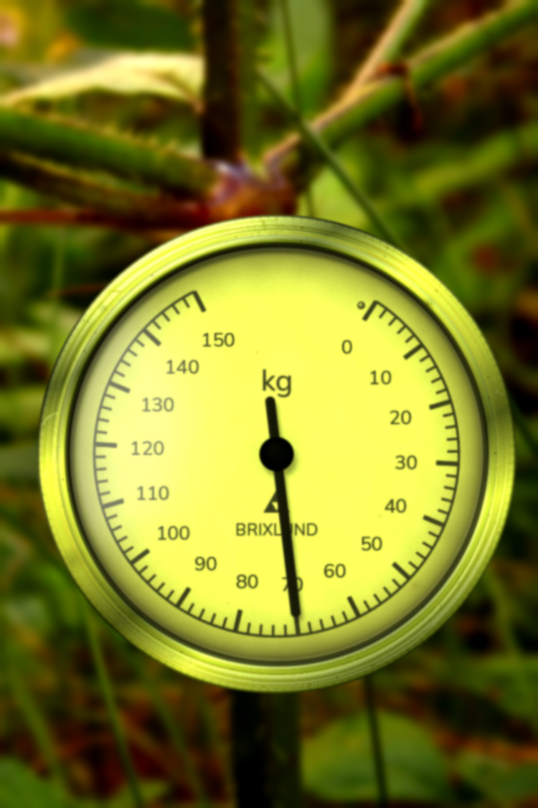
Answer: 70 kg
